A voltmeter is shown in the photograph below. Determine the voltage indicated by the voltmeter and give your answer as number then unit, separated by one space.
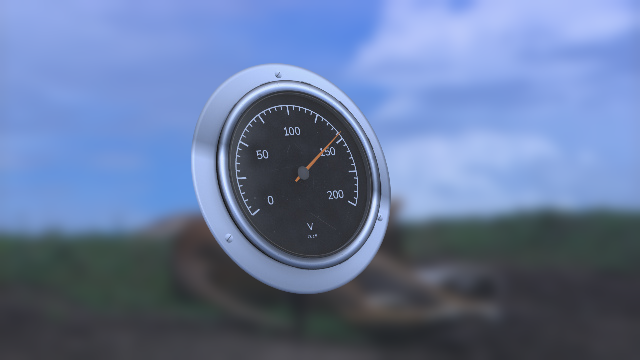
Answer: 145 V
